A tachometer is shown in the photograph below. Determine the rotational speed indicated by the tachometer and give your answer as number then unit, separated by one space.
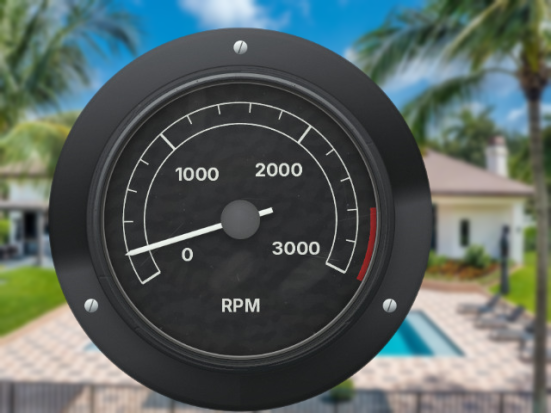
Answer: 200 rpm
